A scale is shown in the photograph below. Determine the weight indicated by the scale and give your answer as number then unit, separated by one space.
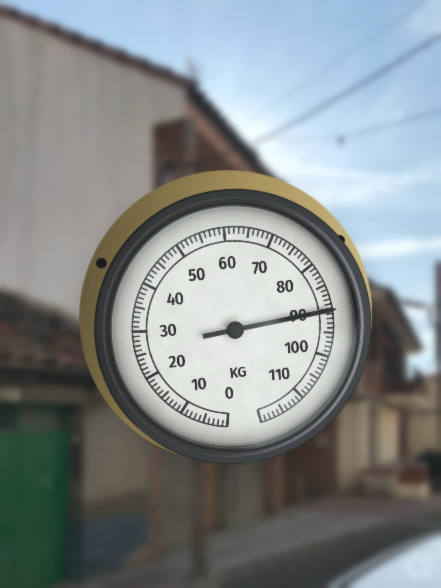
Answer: 90 kg
